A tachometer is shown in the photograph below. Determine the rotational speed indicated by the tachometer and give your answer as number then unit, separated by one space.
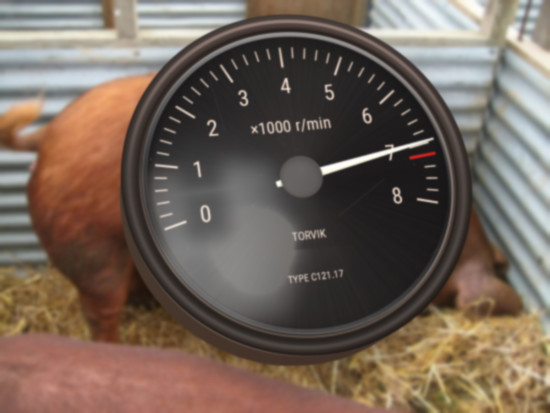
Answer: 7000 rpm
